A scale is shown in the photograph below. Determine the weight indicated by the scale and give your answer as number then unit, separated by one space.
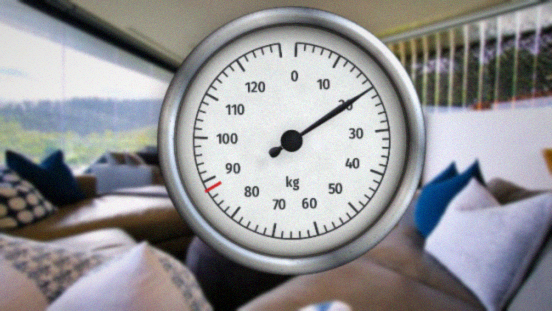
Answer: 20 kg
